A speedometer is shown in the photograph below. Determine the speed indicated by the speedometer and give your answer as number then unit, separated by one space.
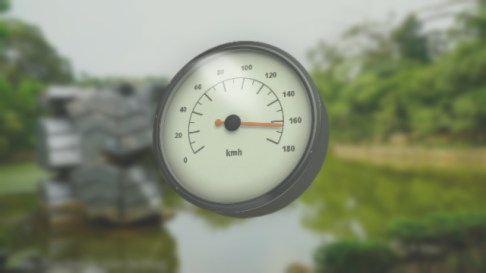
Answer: 165 km/h
